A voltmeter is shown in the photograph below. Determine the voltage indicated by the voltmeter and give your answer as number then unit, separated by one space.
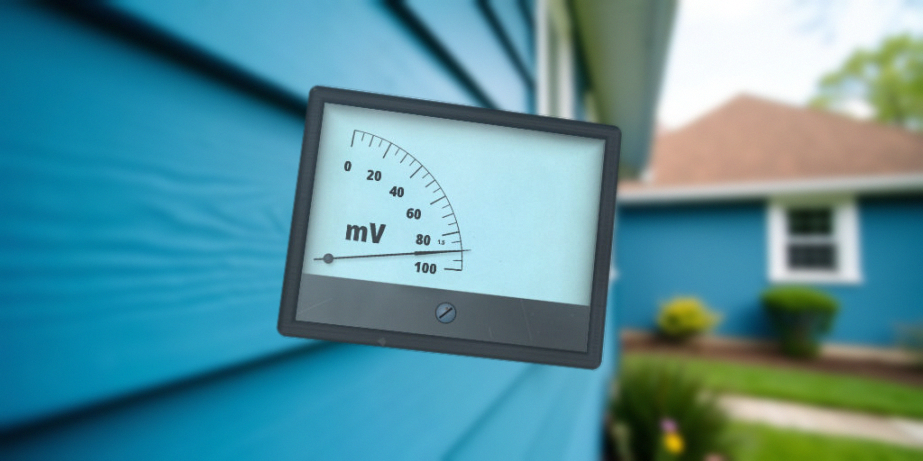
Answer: 90 mV
